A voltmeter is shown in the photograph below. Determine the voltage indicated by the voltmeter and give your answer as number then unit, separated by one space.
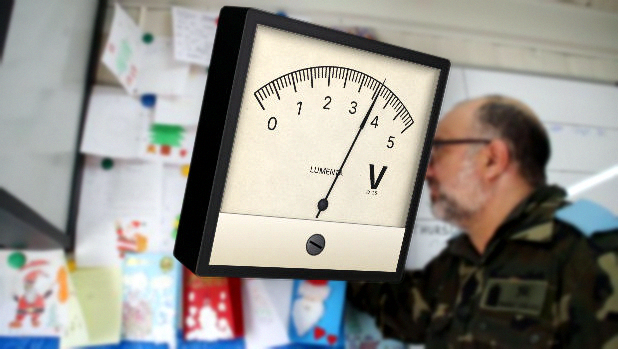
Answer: 3.5 V
